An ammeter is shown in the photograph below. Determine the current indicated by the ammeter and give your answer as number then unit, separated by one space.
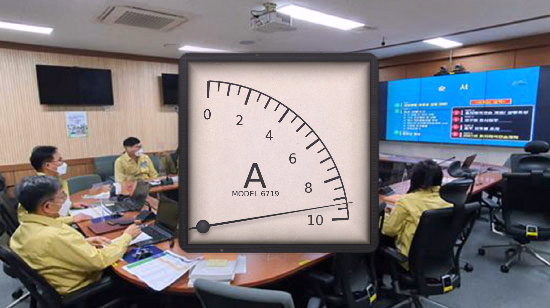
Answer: 9.25 A
